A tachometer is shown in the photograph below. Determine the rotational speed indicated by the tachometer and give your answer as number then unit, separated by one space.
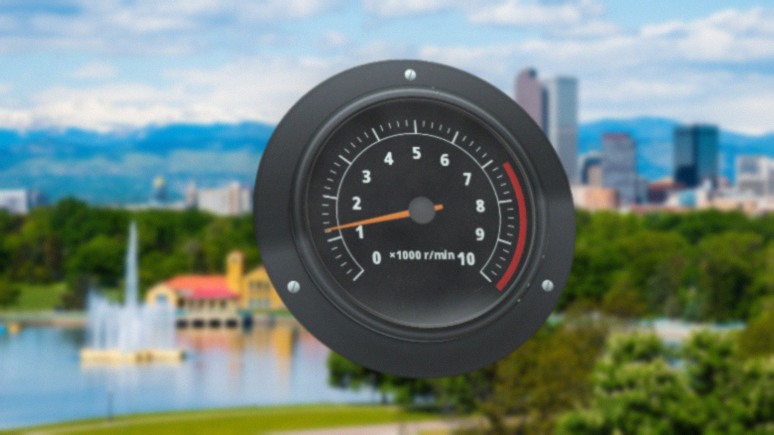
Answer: 1200 rpm
